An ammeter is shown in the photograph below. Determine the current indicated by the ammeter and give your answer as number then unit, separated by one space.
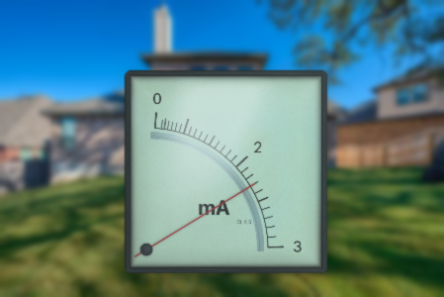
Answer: 2.3 mA
